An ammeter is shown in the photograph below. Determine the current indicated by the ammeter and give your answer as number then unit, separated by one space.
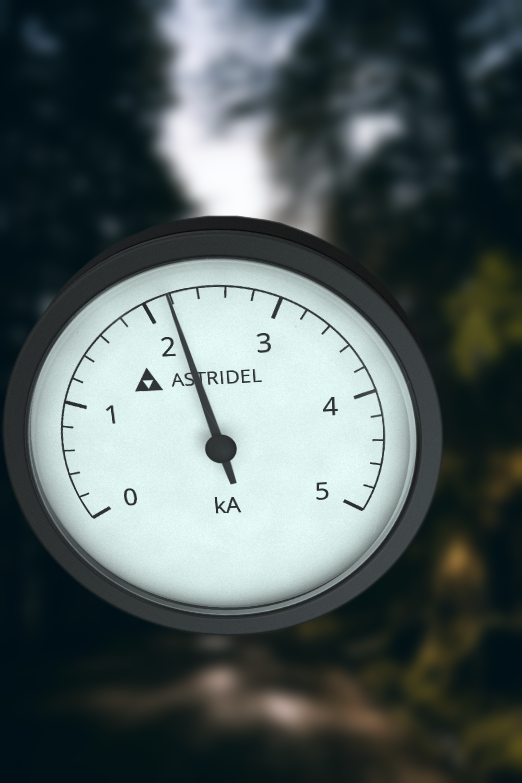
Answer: 2.2 kA
